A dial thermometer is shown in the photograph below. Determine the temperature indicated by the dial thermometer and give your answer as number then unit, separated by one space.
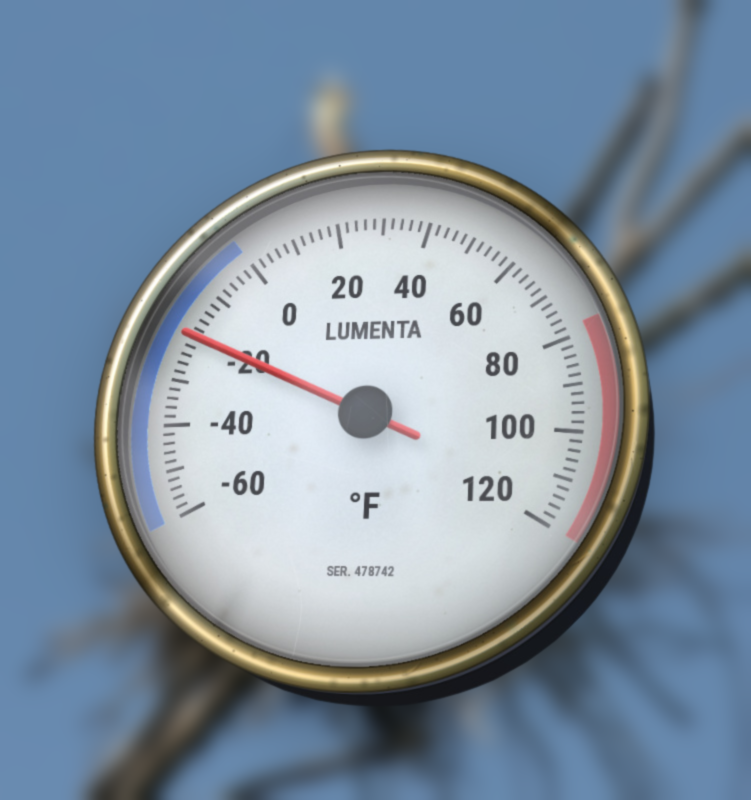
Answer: -20 °F
